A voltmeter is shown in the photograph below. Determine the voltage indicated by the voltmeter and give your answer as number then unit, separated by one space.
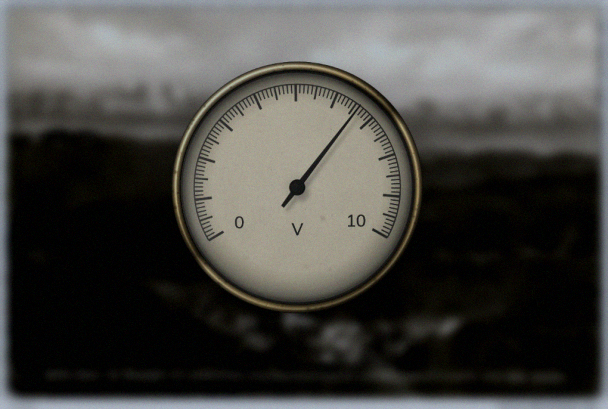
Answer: 6.6 V
